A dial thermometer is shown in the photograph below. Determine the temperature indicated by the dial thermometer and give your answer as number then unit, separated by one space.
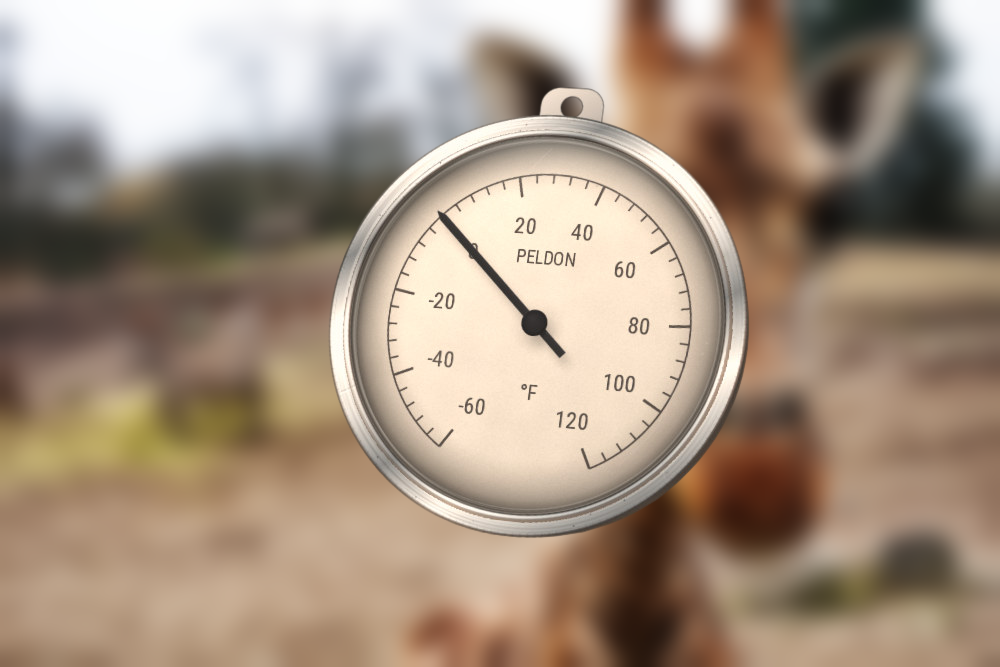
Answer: 0 °F
